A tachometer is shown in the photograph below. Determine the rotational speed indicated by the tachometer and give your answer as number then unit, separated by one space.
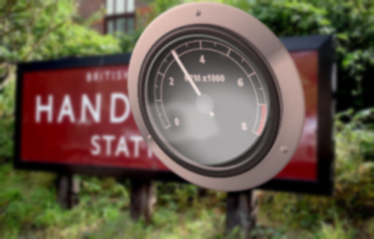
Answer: 3000 rpm
